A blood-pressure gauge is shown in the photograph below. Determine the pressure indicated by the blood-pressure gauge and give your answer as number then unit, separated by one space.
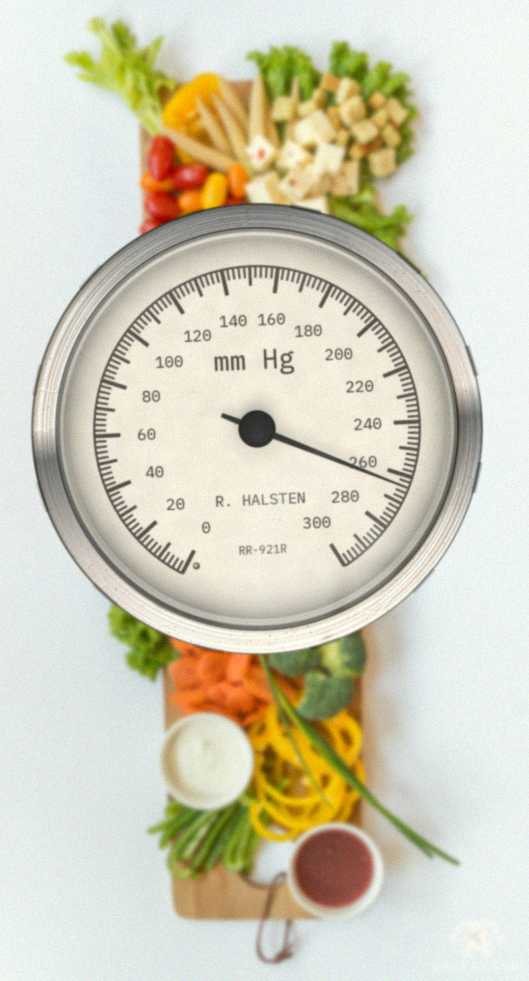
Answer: 264 mmHg
